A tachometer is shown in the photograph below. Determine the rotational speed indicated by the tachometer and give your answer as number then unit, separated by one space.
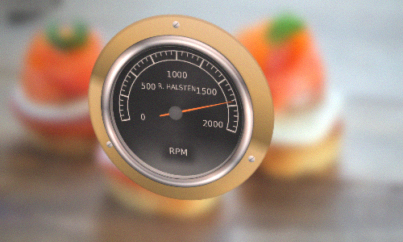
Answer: 1700 rpm
